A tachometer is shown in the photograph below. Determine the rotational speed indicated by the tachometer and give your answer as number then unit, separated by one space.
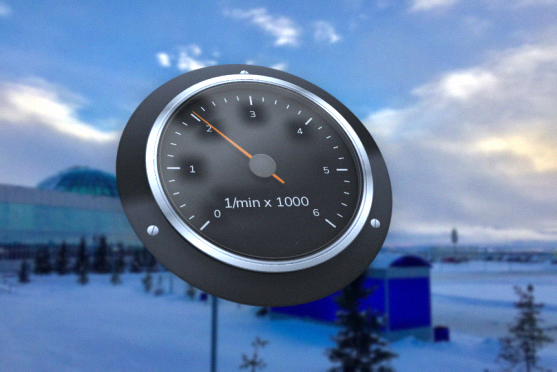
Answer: 2000 rpm
